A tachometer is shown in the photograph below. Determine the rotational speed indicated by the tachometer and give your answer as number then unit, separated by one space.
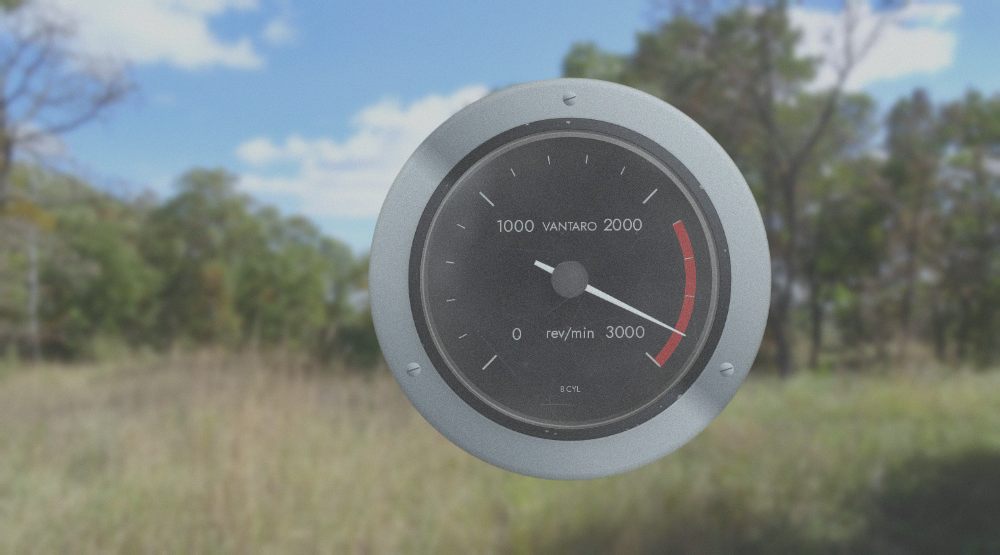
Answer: 2800 rpm
